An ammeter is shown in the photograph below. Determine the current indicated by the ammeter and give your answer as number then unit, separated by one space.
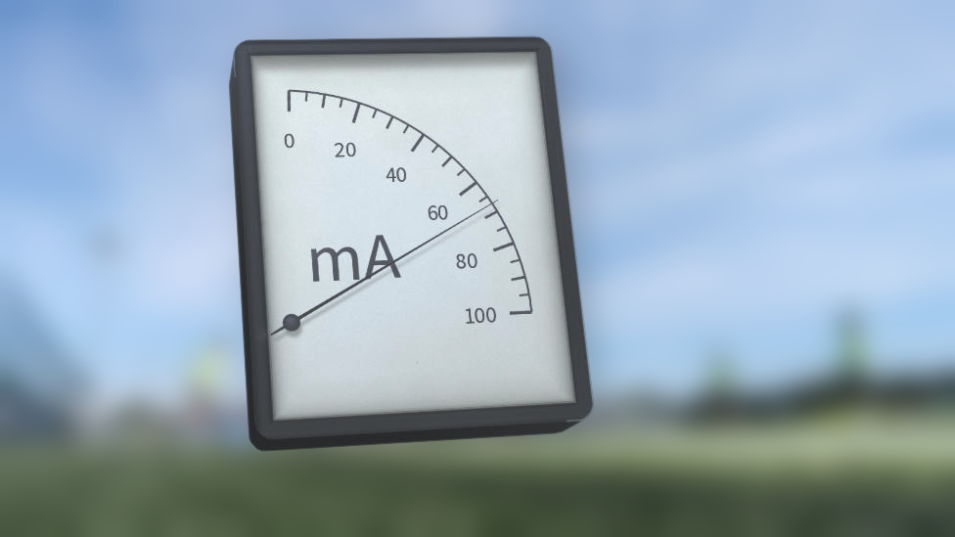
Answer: 67.5 mA
